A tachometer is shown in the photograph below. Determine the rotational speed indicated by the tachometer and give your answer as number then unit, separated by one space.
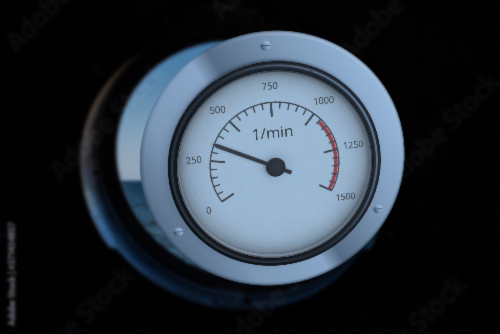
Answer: 350 rpm
